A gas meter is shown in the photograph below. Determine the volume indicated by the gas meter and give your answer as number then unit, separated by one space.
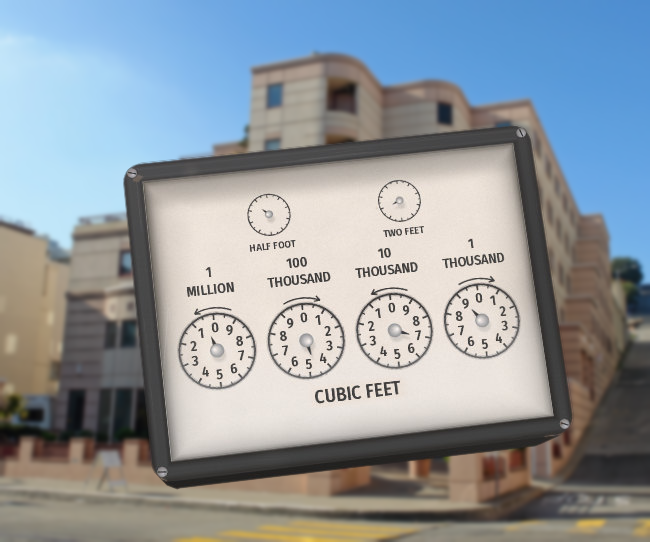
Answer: 46900 ft³
